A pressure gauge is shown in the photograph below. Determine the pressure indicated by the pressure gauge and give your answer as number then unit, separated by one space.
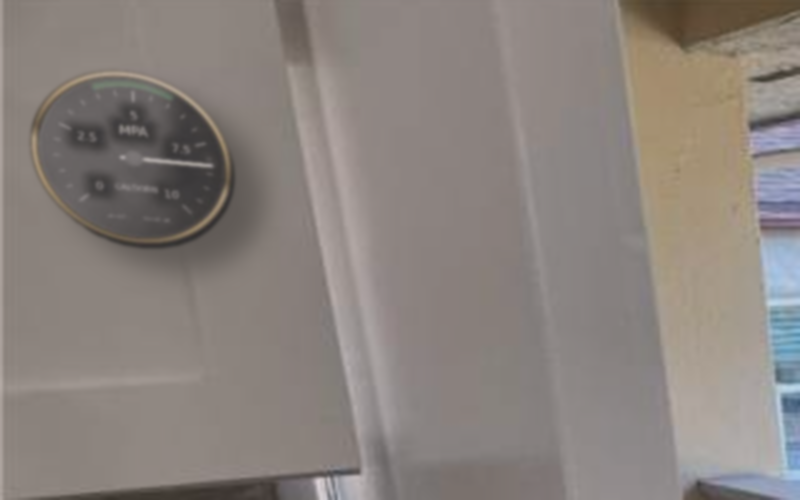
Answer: 8.25 MPa
